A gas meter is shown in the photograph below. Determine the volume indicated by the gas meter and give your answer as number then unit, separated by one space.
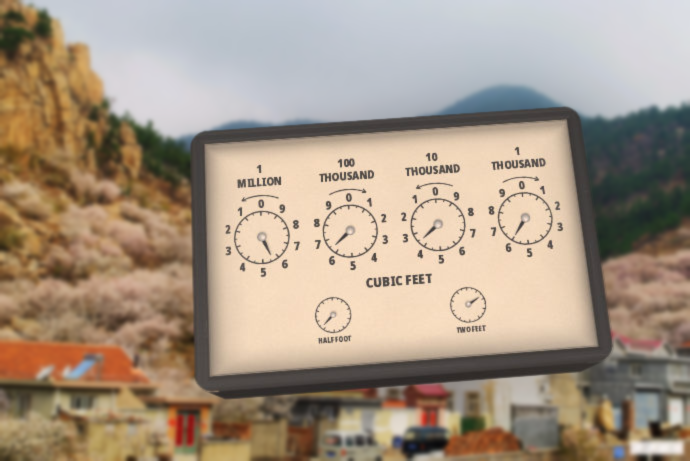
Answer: 563600 ft³
